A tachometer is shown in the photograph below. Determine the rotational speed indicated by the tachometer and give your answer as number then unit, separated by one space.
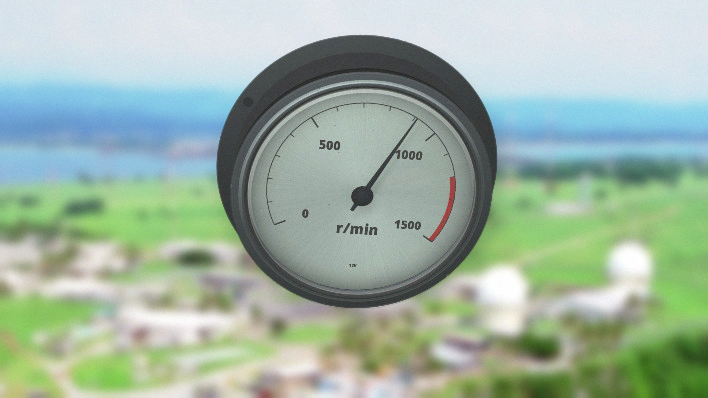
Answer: 900 rpm
